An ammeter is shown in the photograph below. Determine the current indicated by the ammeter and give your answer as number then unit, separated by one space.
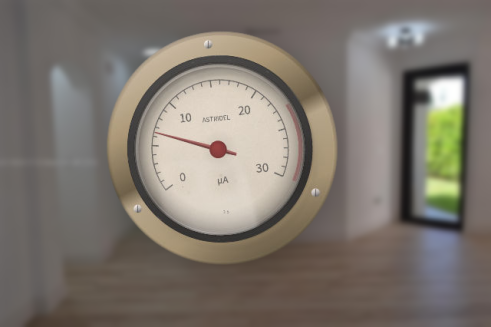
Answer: 6.5 µA
